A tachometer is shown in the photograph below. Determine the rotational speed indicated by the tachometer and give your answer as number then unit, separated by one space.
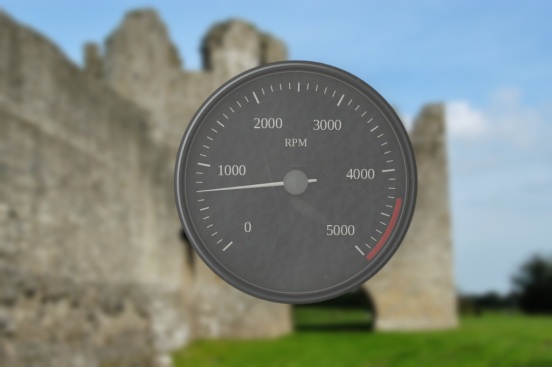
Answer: 700 rpm
